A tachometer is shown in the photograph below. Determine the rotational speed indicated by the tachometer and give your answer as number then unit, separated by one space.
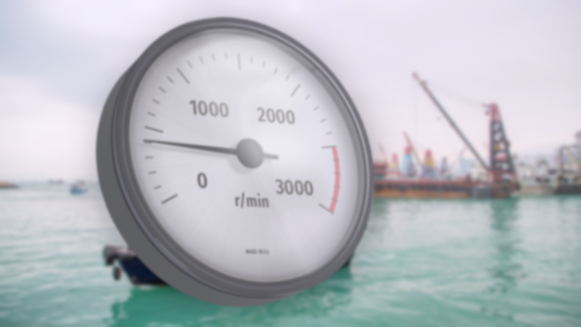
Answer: 400 rpm
